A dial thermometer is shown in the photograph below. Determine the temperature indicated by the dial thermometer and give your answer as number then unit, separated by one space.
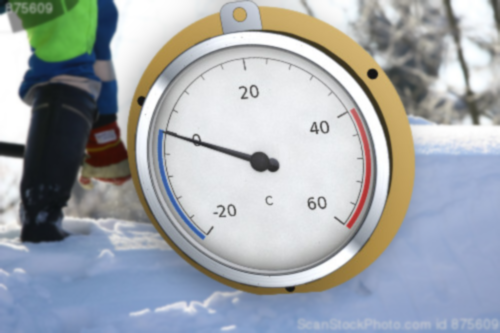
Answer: 0 °C
